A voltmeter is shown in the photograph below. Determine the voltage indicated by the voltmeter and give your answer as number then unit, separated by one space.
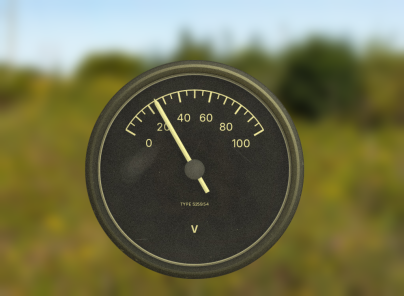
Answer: 25 V
